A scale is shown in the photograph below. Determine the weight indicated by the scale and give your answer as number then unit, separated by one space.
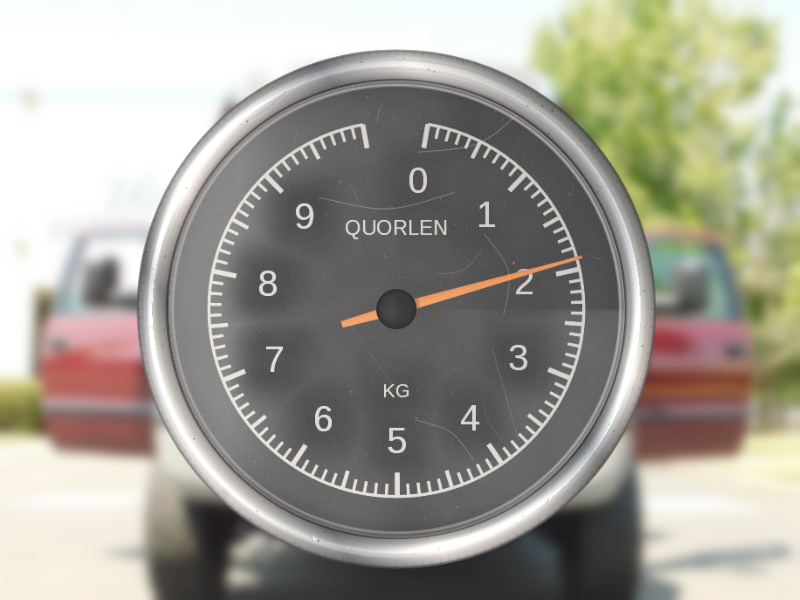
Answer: 1.9 kg
